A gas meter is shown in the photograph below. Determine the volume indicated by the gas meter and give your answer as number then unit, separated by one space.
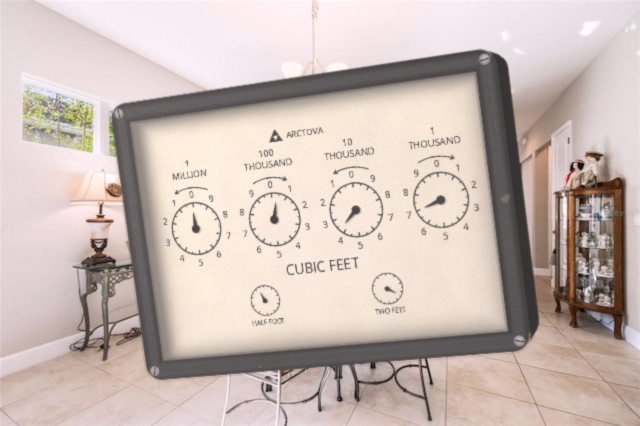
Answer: 3700 ft³
